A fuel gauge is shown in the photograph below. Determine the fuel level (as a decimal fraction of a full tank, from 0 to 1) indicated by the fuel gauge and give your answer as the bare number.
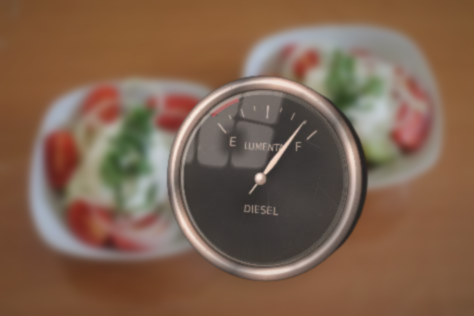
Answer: 0.875
